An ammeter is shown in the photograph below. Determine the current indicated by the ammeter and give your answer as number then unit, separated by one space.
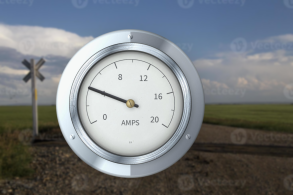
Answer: 4 A
